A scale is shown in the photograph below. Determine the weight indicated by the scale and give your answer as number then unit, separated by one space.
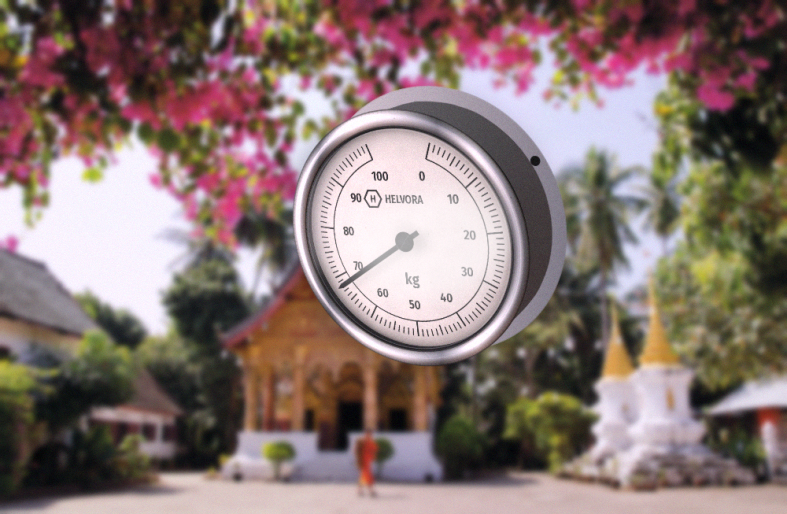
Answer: 68 kg
